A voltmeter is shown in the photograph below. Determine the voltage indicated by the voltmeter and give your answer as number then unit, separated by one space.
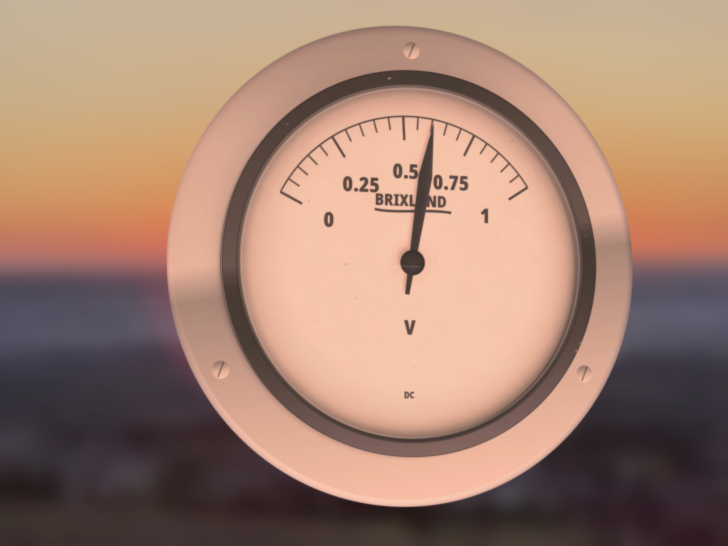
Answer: 0.6 V
